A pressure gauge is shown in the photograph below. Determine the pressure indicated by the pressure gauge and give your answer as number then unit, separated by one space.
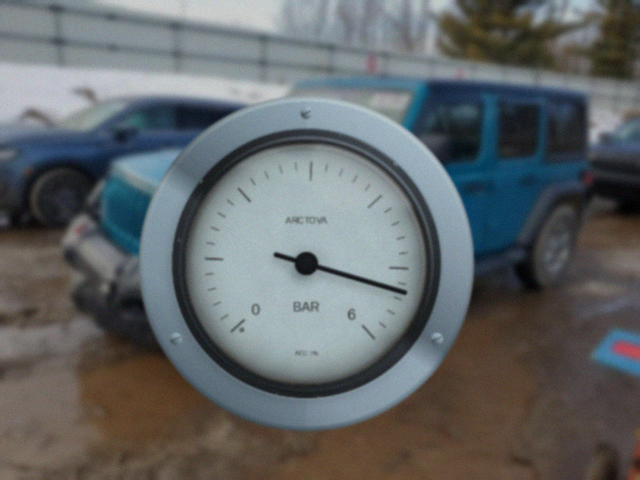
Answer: 5.3 bar
